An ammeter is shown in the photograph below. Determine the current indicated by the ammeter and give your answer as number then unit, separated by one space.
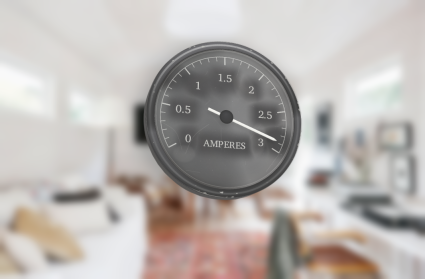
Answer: 2.9 A
